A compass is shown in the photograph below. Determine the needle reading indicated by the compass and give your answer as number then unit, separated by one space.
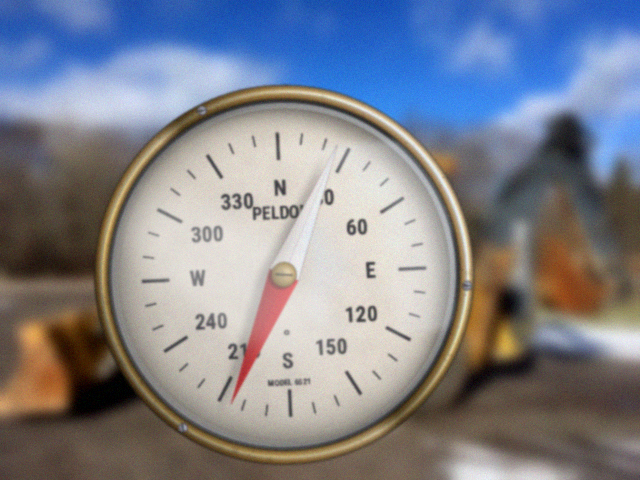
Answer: 205 °
